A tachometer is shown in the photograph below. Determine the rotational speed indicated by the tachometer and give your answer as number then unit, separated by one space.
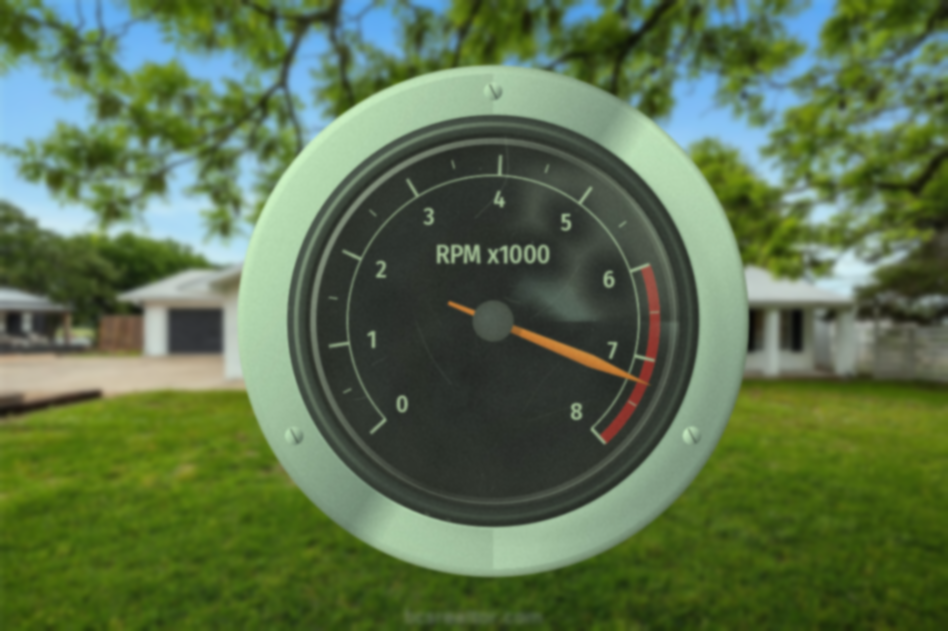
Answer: 7250 rpm
